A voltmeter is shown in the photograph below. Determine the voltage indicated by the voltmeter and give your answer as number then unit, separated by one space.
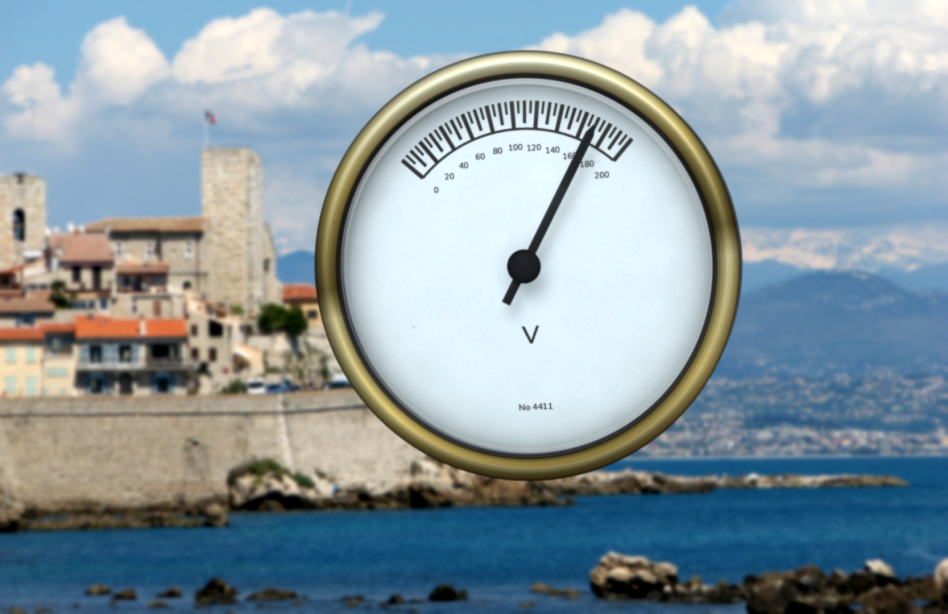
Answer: 170 V
